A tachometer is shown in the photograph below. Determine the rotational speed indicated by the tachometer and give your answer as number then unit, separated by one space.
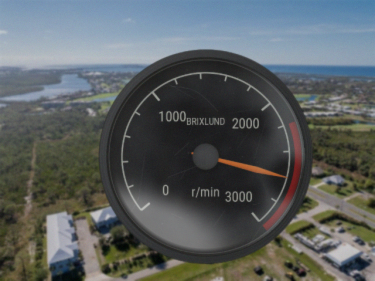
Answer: 2600 rpm
